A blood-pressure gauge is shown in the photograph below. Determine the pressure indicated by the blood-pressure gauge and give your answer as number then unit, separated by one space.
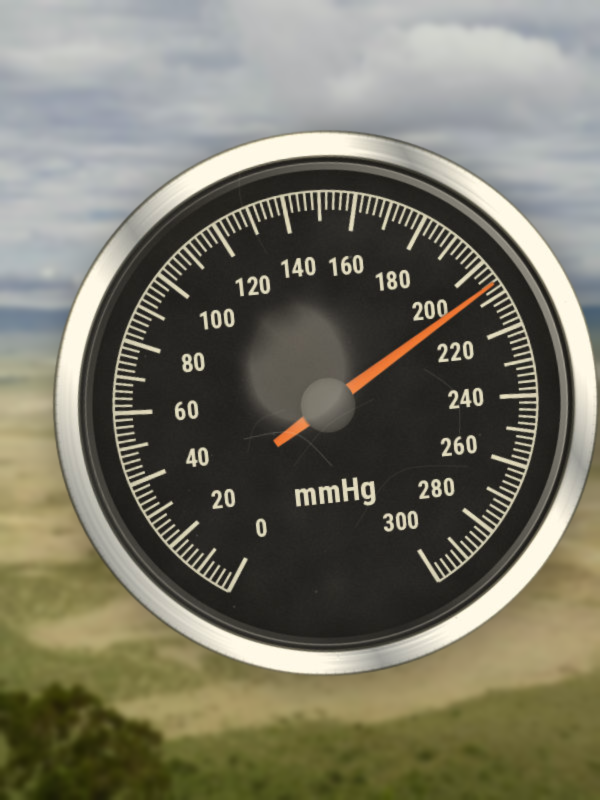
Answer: 206 mmHg
